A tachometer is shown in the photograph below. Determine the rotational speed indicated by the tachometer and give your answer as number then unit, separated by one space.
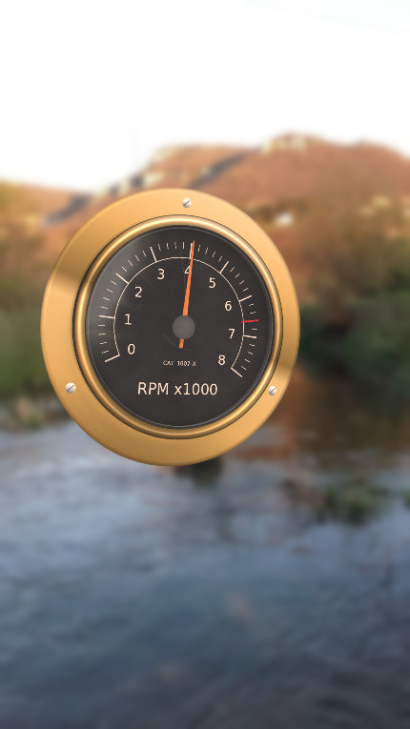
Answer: 4000 rpm
